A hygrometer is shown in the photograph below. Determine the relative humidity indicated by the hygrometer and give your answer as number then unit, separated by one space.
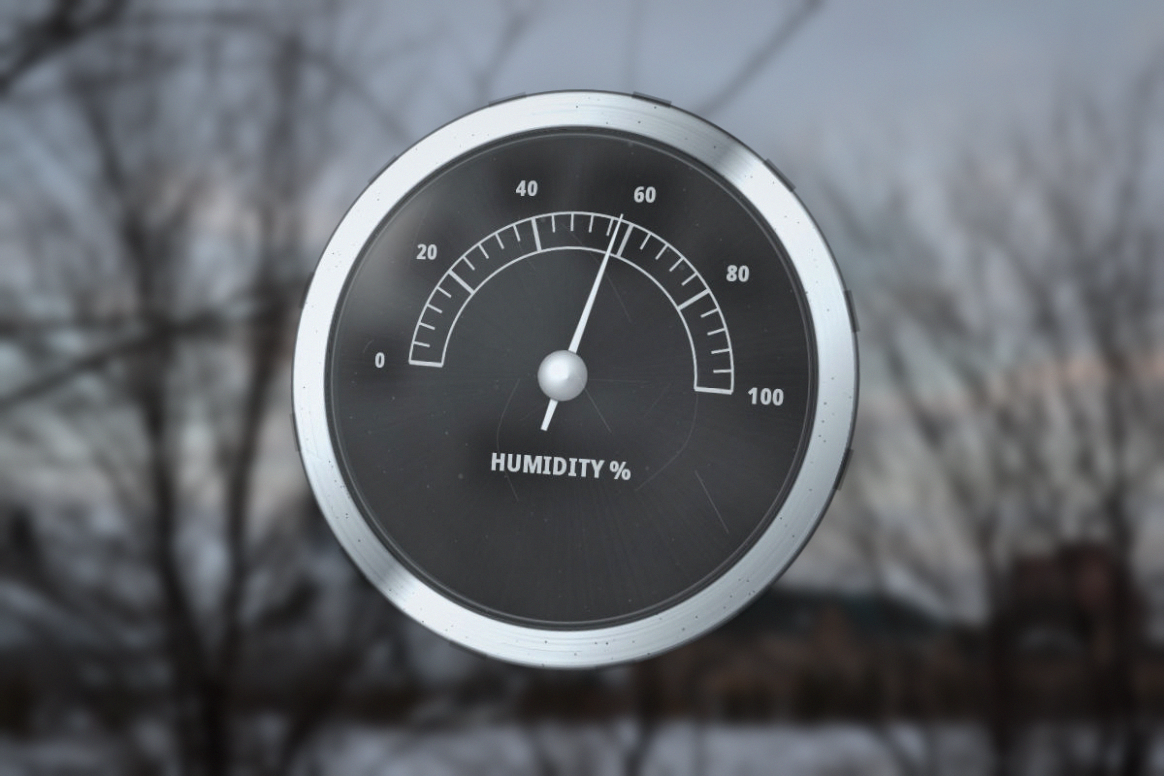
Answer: 58 %
